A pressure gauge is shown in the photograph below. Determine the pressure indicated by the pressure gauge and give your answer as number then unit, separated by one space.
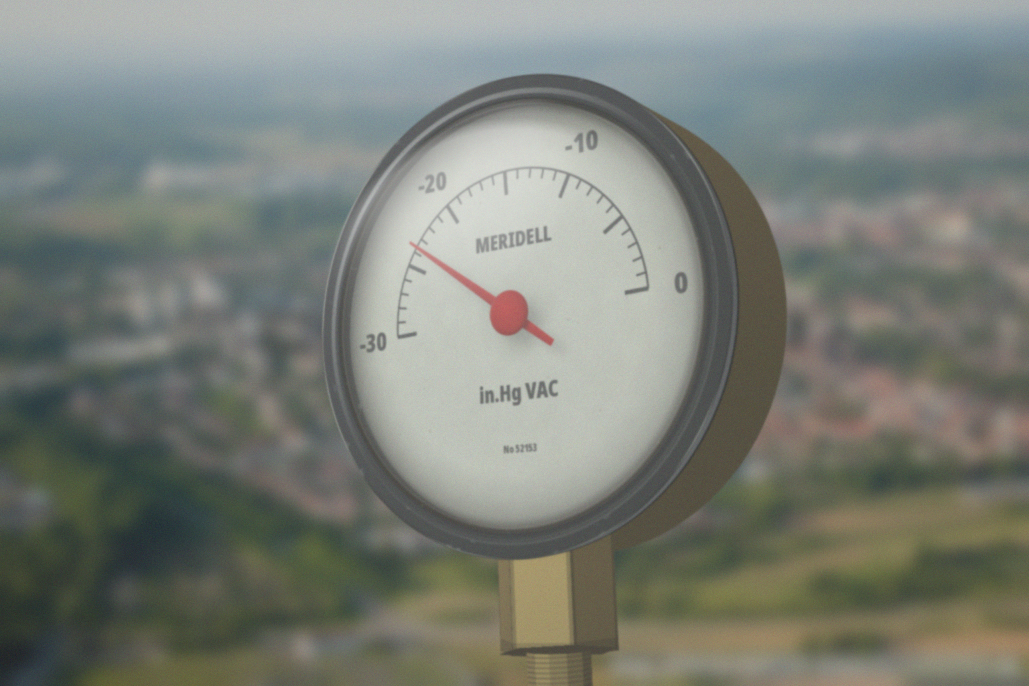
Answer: -23.5 inHg
